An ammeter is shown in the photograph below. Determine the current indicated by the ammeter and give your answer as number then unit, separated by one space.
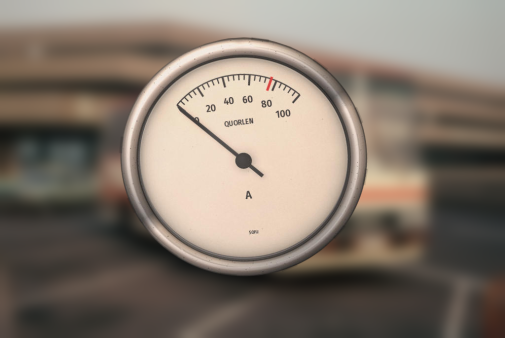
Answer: 0 A
